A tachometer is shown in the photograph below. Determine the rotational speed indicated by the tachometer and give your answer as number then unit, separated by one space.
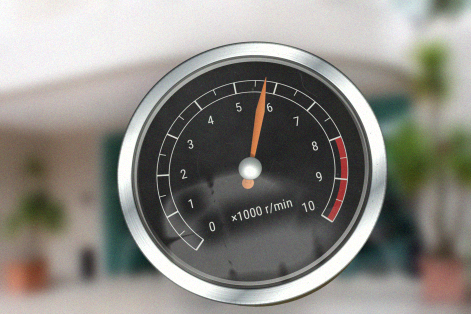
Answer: 5750 rpm
